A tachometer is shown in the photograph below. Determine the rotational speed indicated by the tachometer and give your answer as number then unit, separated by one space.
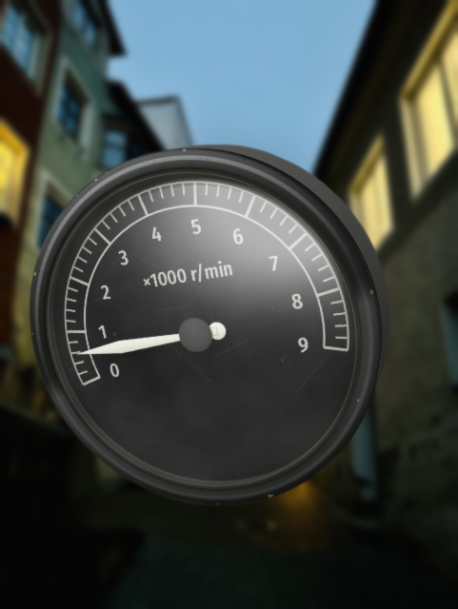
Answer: 600 rpm
